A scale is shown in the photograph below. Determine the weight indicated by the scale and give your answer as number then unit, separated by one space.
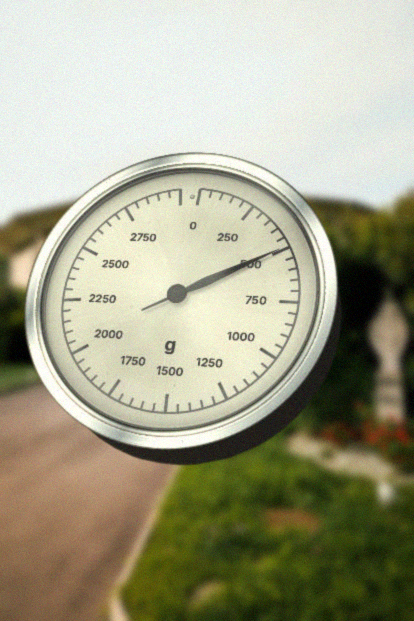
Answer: 500 g
